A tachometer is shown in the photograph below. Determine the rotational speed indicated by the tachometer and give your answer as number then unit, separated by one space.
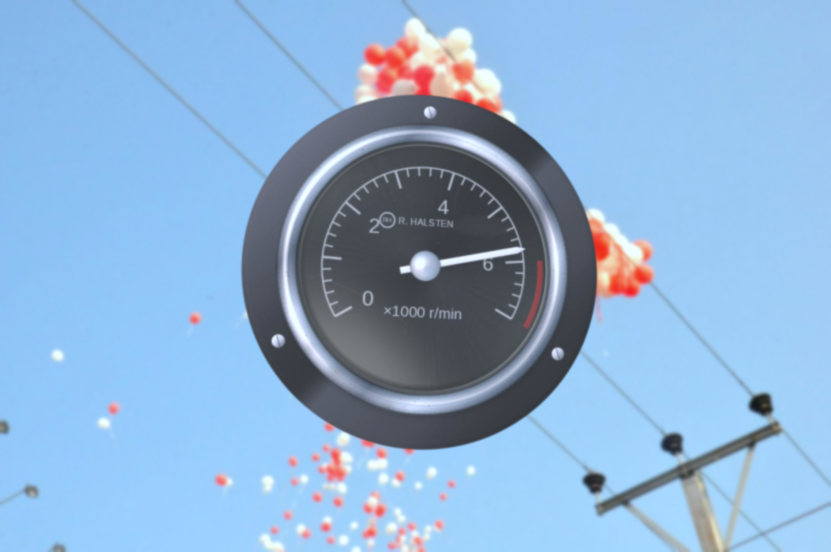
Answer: 5800 rpm
